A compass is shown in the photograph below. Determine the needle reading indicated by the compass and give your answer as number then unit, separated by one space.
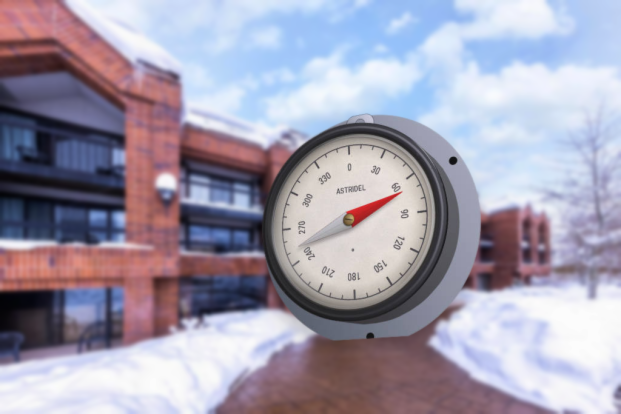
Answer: 70 °
